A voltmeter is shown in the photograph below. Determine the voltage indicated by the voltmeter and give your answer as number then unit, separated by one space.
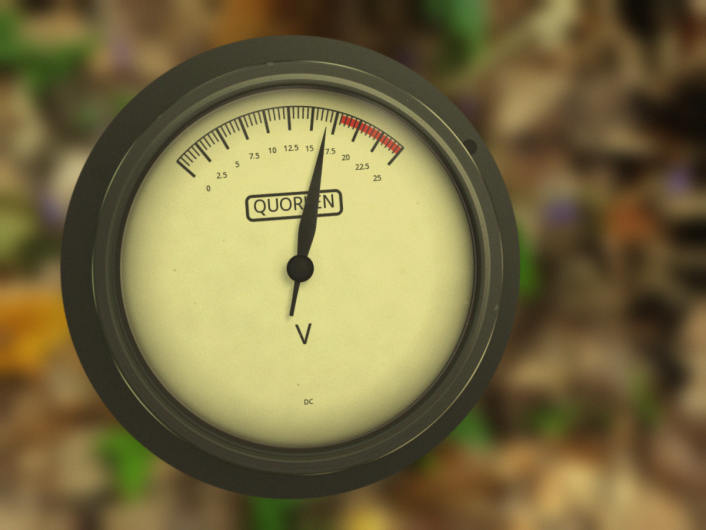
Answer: 16.5 V
